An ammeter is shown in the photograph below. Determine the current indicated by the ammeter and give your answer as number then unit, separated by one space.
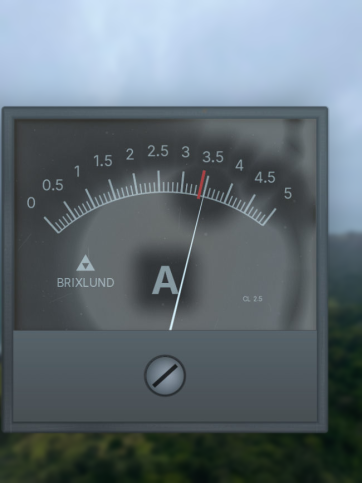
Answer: 3.5 A
